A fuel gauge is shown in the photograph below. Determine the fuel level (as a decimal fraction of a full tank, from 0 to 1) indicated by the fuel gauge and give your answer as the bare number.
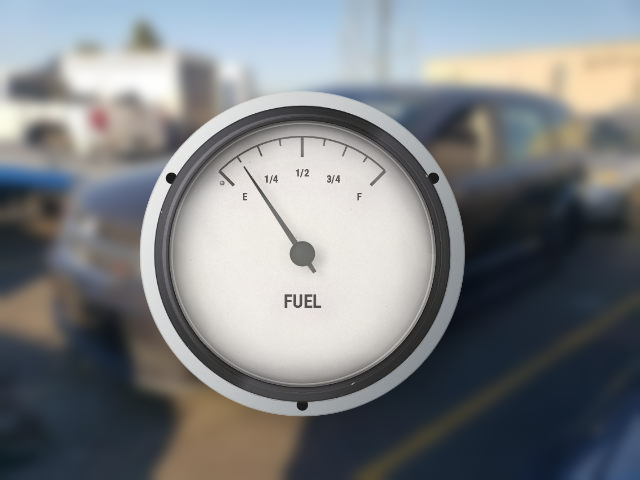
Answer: 0.125
